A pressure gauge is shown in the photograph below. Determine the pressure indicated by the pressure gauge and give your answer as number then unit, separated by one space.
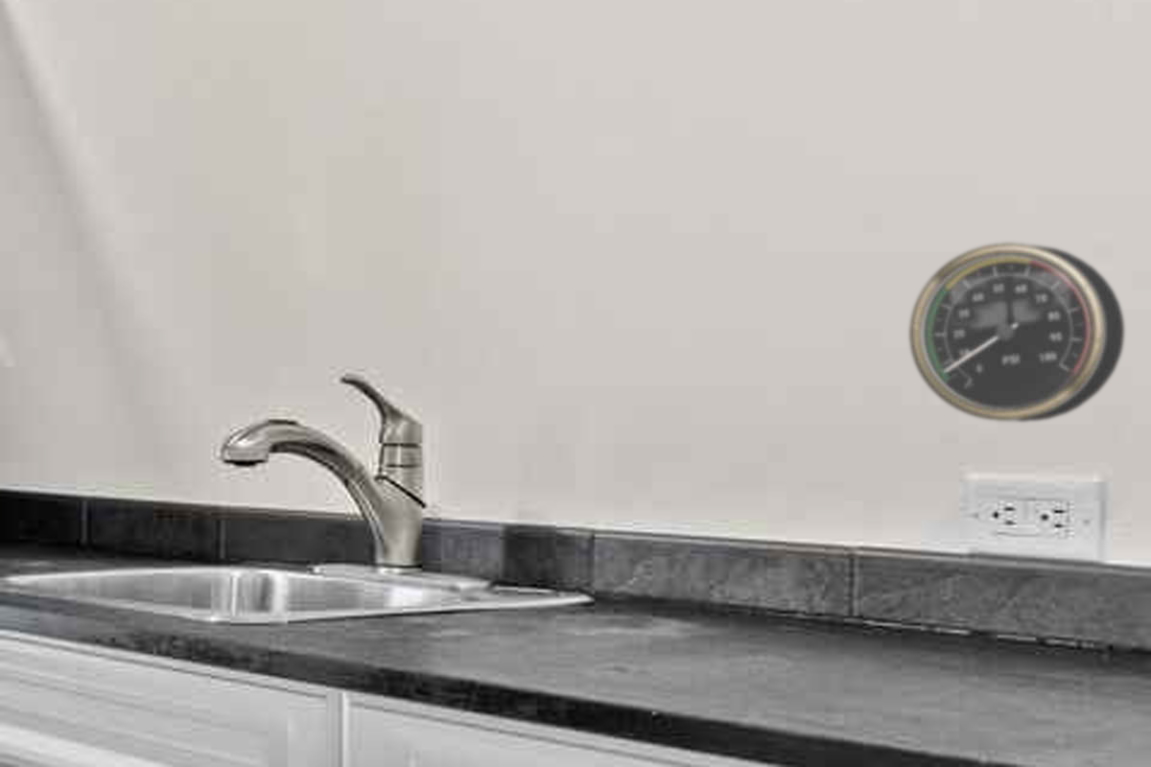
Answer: 7.5 psi
